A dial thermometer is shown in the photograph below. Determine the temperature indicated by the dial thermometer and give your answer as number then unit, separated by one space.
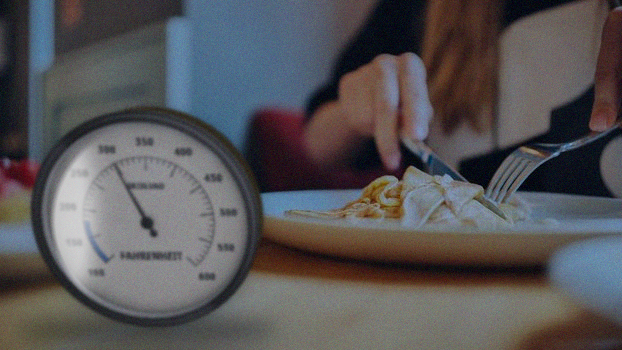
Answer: 300 °F
